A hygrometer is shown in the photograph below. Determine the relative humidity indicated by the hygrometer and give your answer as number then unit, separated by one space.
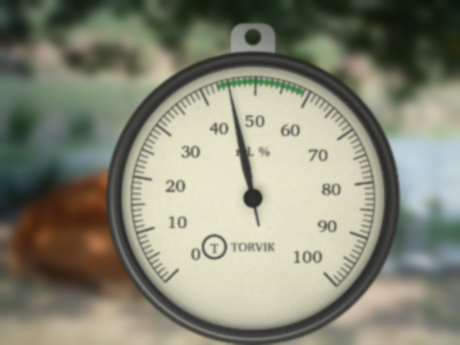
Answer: 45 %
